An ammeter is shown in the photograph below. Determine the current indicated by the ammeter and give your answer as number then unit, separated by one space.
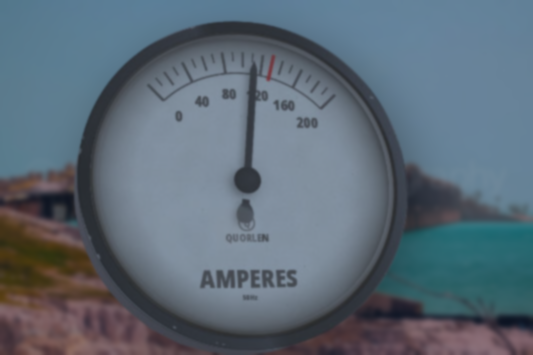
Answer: 110 A
